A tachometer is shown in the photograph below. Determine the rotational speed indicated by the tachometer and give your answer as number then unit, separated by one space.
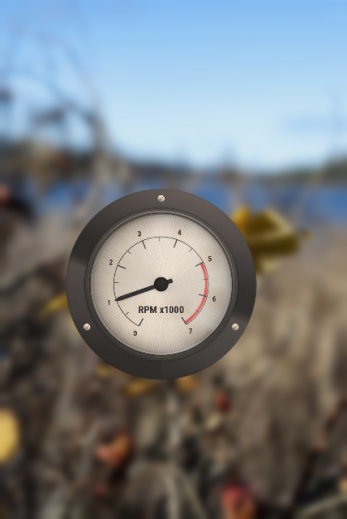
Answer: 1000 rpm
